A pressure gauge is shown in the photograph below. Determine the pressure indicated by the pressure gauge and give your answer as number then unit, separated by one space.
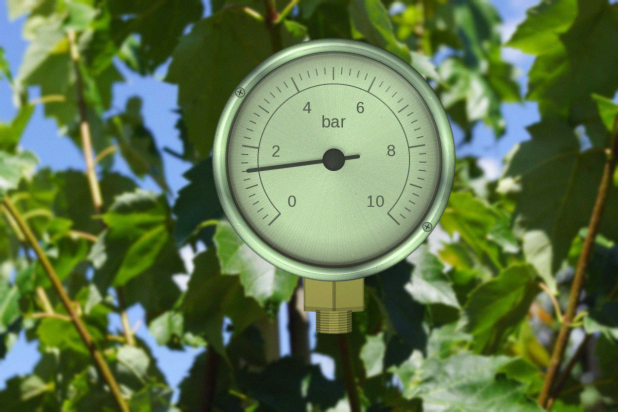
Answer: 1.4 bar
